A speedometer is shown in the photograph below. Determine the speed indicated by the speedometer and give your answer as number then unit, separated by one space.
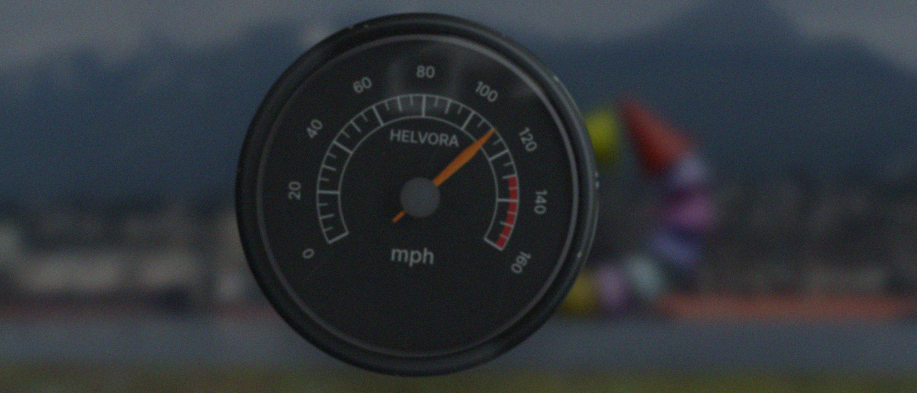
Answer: 110 mph
